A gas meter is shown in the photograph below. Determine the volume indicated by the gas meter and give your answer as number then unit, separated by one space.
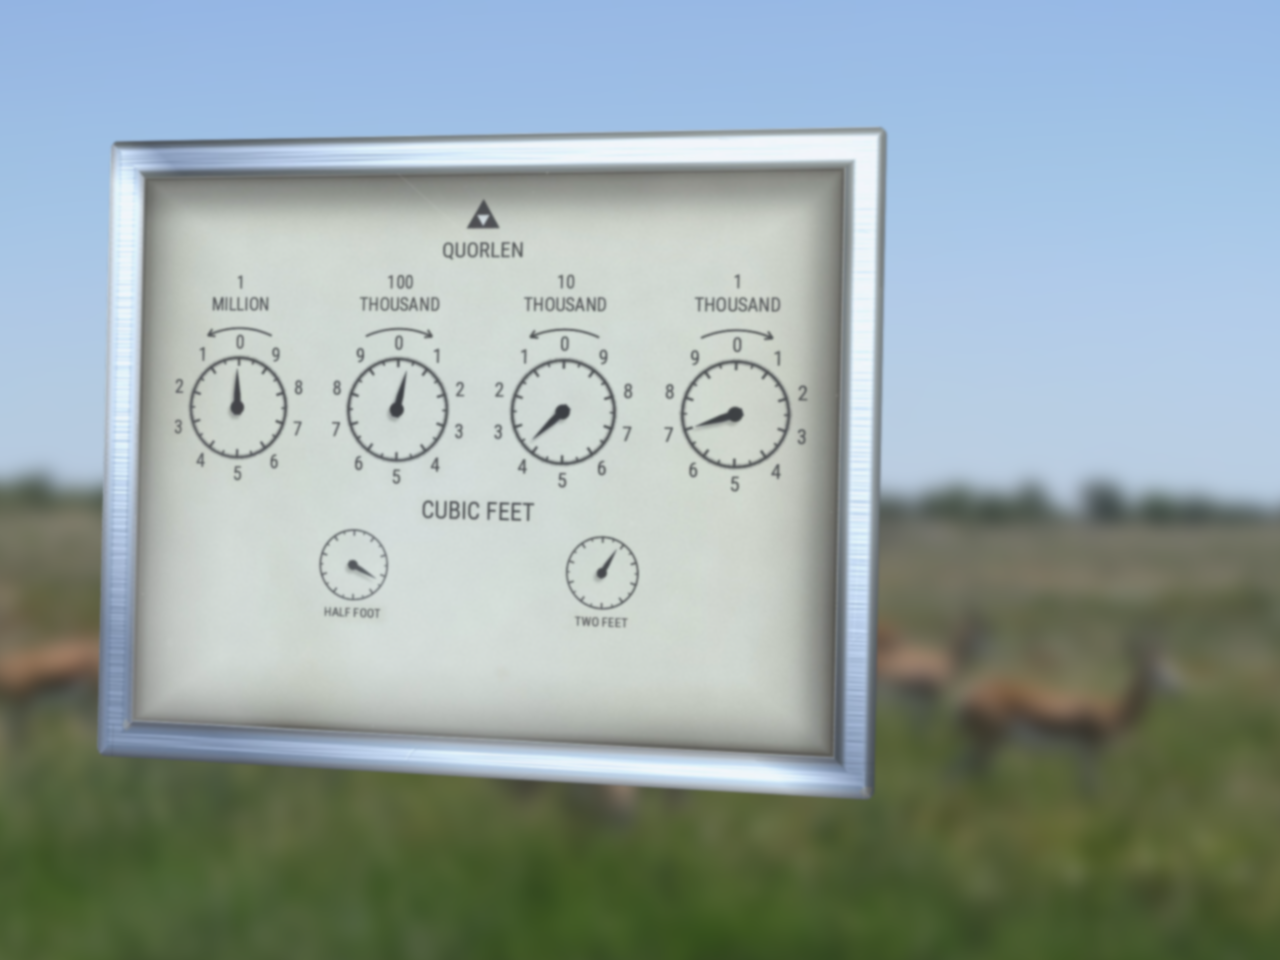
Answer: 3700 ft³
